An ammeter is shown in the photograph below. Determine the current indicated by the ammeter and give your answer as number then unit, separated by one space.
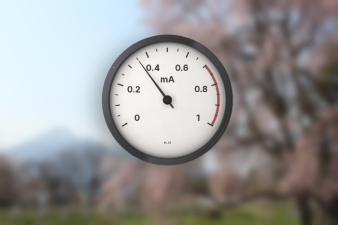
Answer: 0.35 mA
